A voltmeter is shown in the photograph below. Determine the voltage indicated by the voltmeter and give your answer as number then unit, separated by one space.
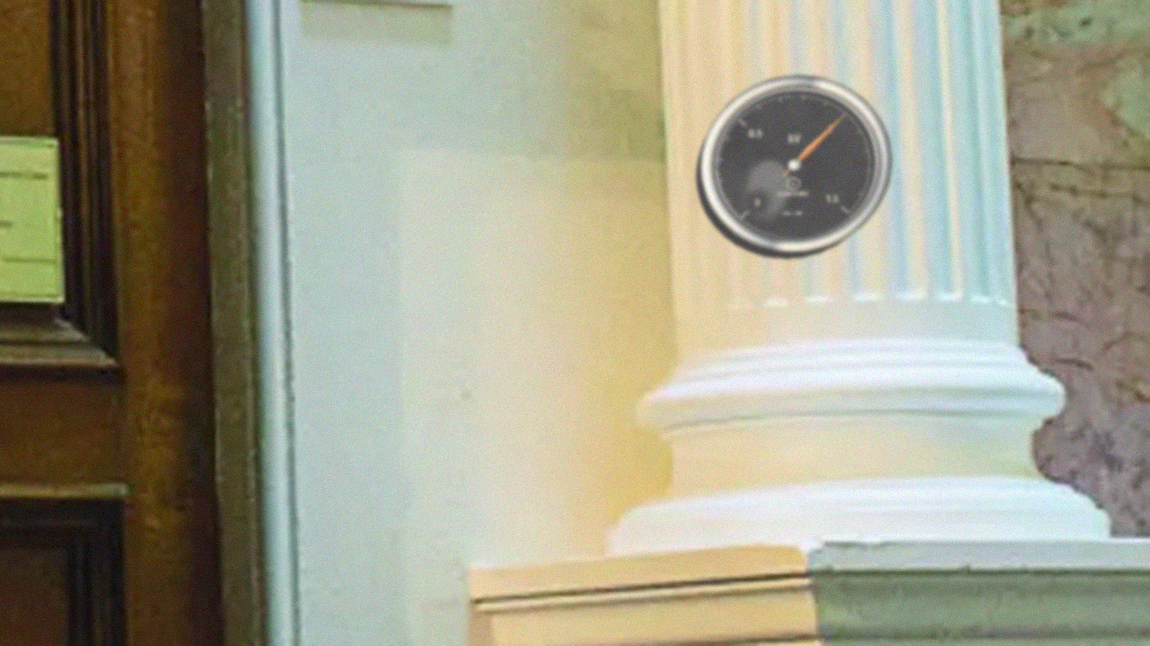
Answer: 1 kV
